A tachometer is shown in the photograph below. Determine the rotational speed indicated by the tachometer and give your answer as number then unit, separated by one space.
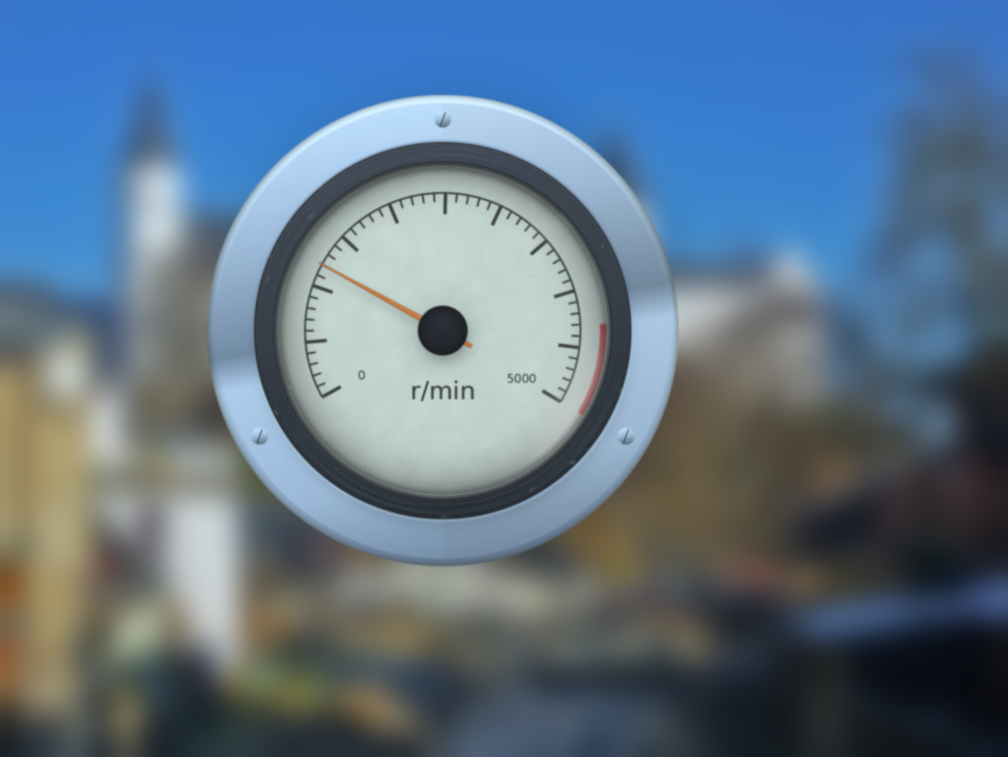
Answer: 1200 rpm
